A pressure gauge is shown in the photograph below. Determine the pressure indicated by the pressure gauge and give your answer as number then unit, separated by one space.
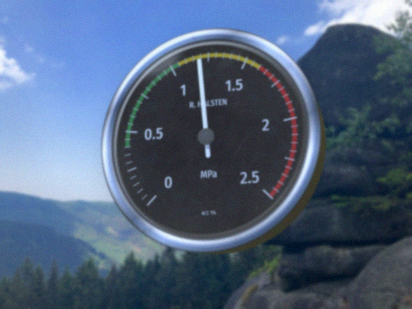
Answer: 1.2 MPa
